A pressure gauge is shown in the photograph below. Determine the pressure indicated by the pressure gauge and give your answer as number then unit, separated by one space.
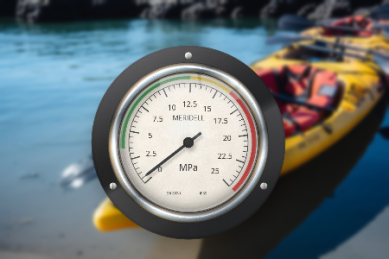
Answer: 0.5 MPa
